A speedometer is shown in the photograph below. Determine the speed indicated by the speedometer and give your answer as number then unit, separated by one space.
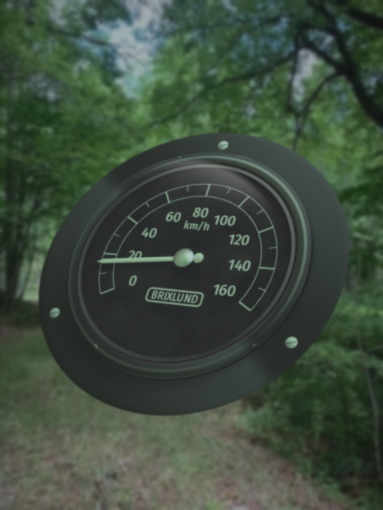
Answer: 15 km/h
